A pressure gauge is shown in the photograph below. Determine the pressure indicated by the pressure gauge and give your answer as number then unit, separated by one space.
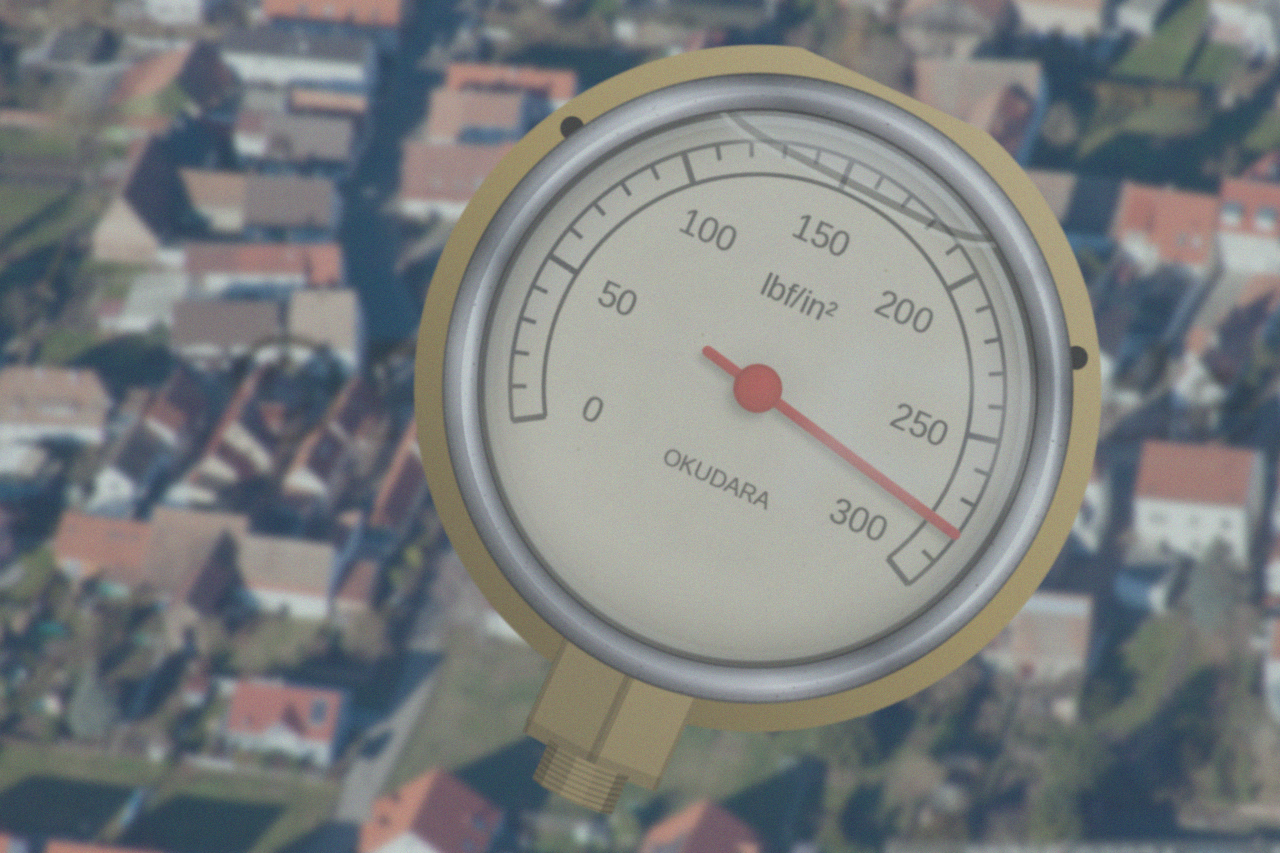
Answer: 280 psi
